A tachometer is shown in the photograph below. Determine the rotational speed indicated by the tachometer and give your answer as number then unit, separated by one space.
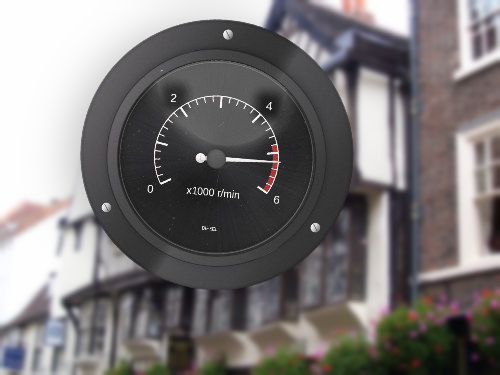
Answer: 5200 rpm
